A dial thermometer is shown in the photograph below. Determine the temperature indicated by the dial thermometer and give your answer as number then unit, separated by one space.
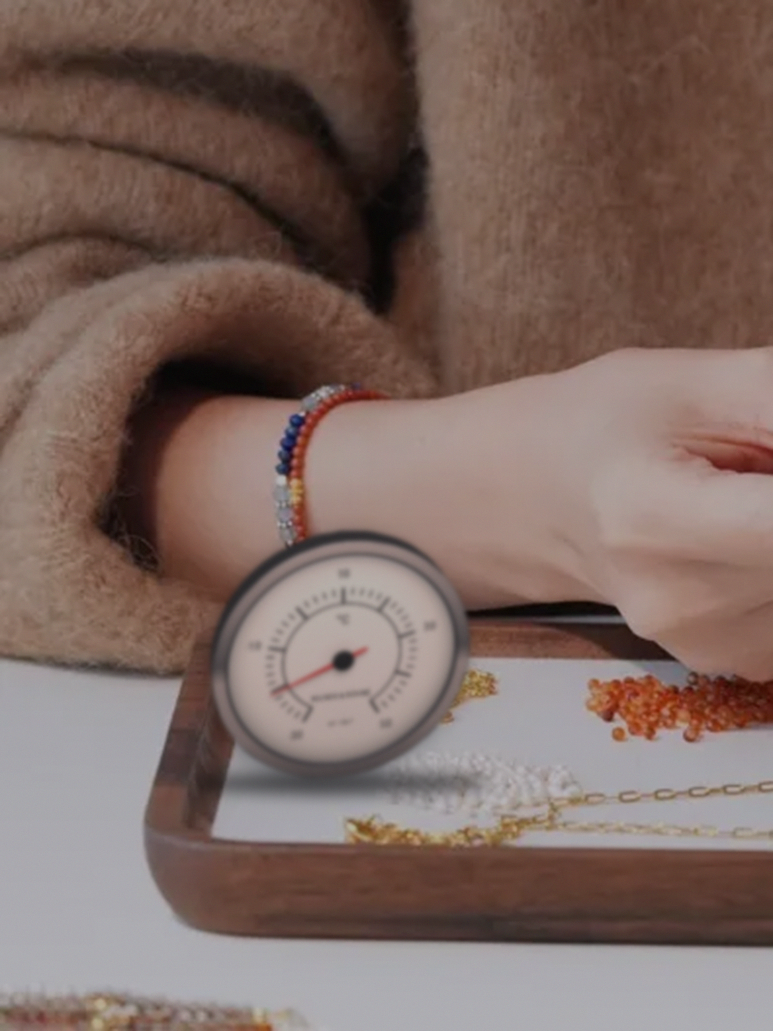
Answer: -20 °C
